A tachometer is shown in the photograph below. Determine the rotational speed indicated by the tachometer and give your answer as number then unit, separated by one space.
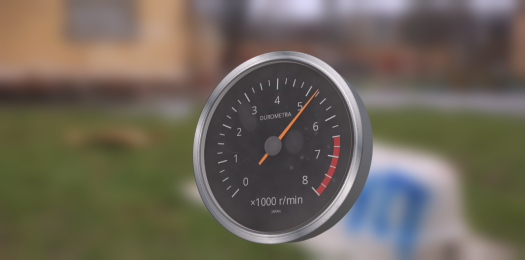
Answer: 5250 rpm
